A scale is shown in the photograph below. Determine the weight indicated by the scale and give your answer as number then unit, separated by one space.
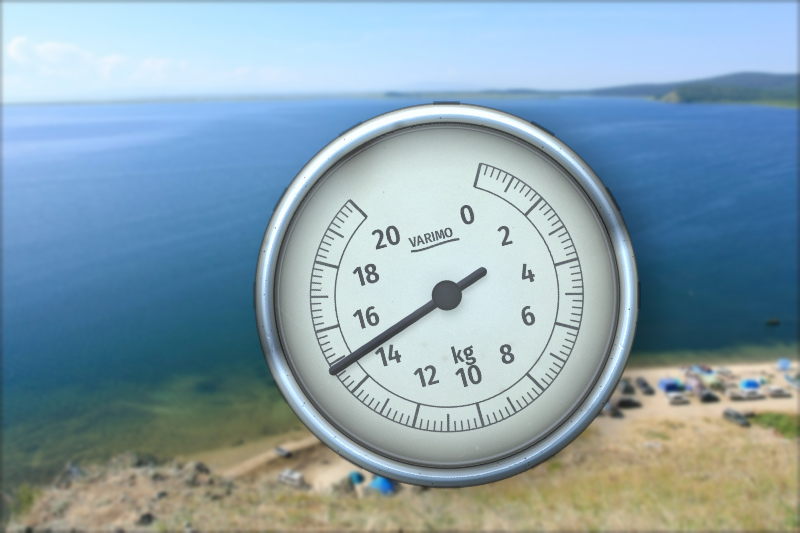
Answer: 14.8 kg
